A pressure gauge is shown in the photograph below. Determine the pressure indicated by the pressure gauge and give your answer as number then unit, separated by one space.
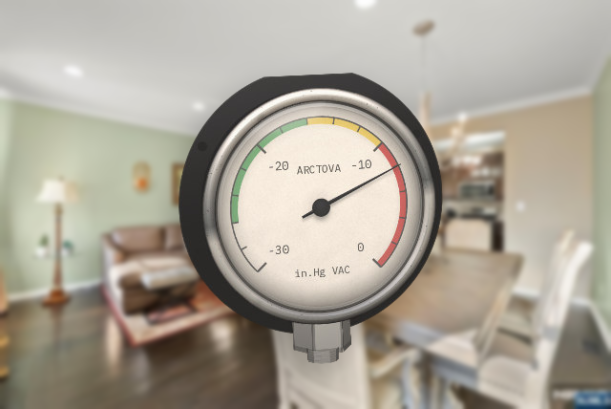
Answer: -8 inHg
